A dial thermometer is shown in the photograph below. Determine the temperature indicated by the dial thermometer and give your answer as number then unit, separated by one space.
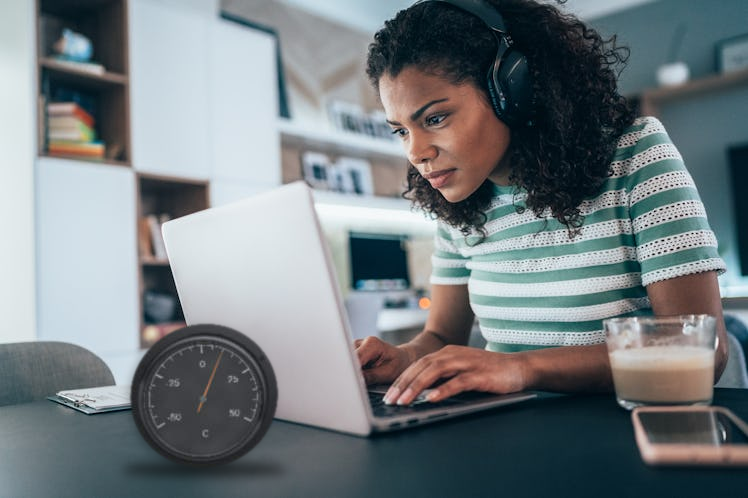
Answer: 10 °C
